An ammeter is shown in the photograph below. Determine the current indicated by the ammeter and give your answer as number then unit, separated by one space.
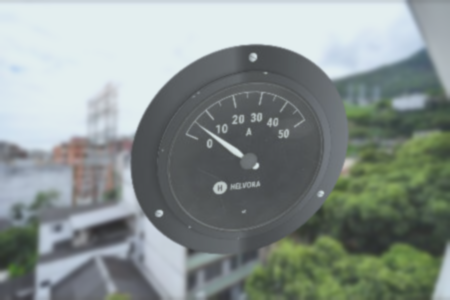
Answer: 5 A
